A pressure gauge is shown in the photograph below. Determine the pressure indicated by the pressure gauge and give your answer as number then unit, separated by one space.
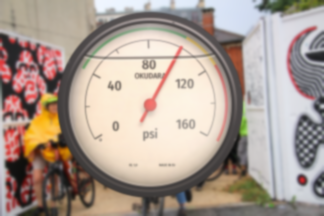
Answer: 100 psi
